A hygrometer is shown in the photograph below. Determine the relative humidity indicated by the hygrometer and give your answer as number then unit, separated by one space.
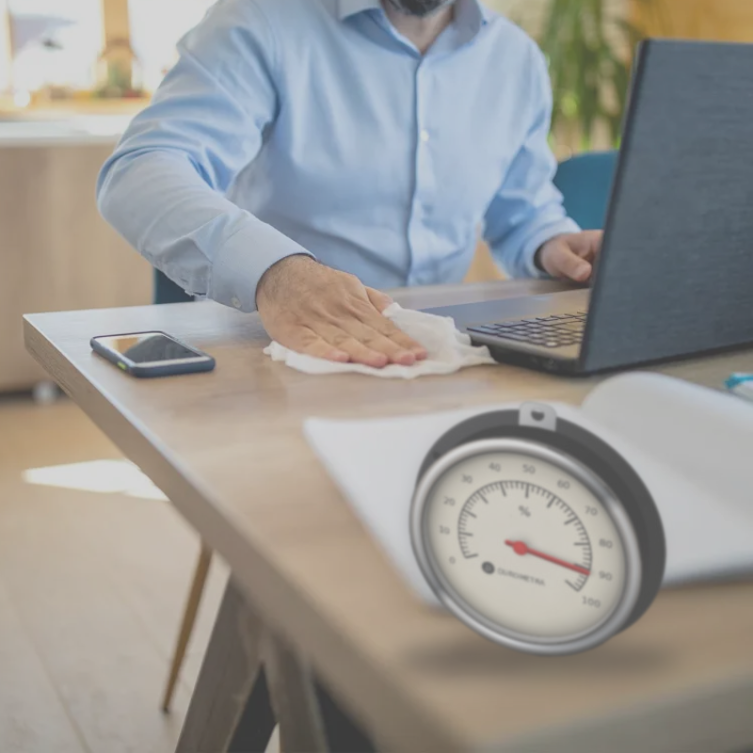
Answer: 90 %
